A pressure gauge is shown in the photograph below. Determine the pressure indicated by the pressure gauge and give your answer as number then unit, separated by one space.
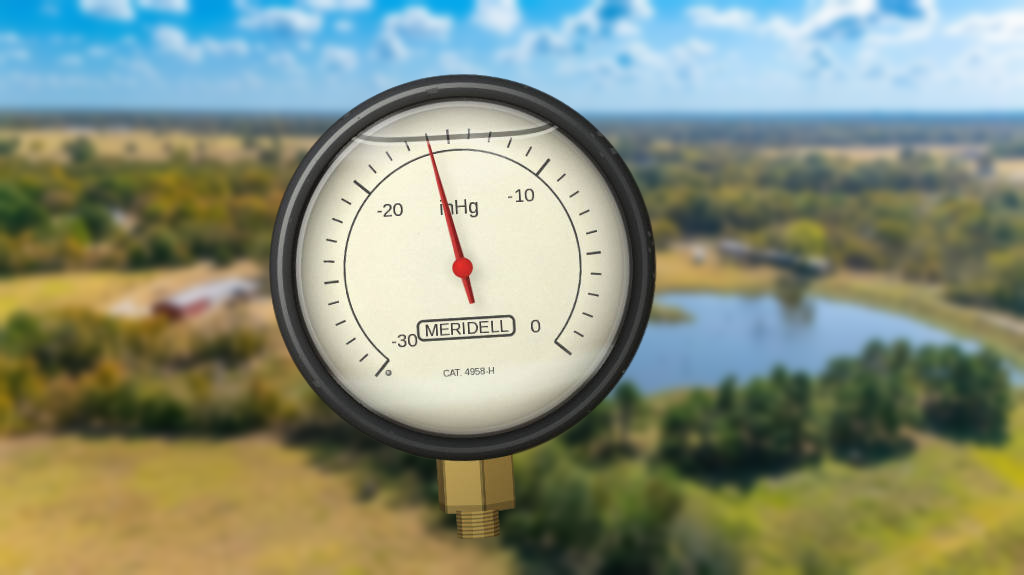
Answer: -16 inHg
